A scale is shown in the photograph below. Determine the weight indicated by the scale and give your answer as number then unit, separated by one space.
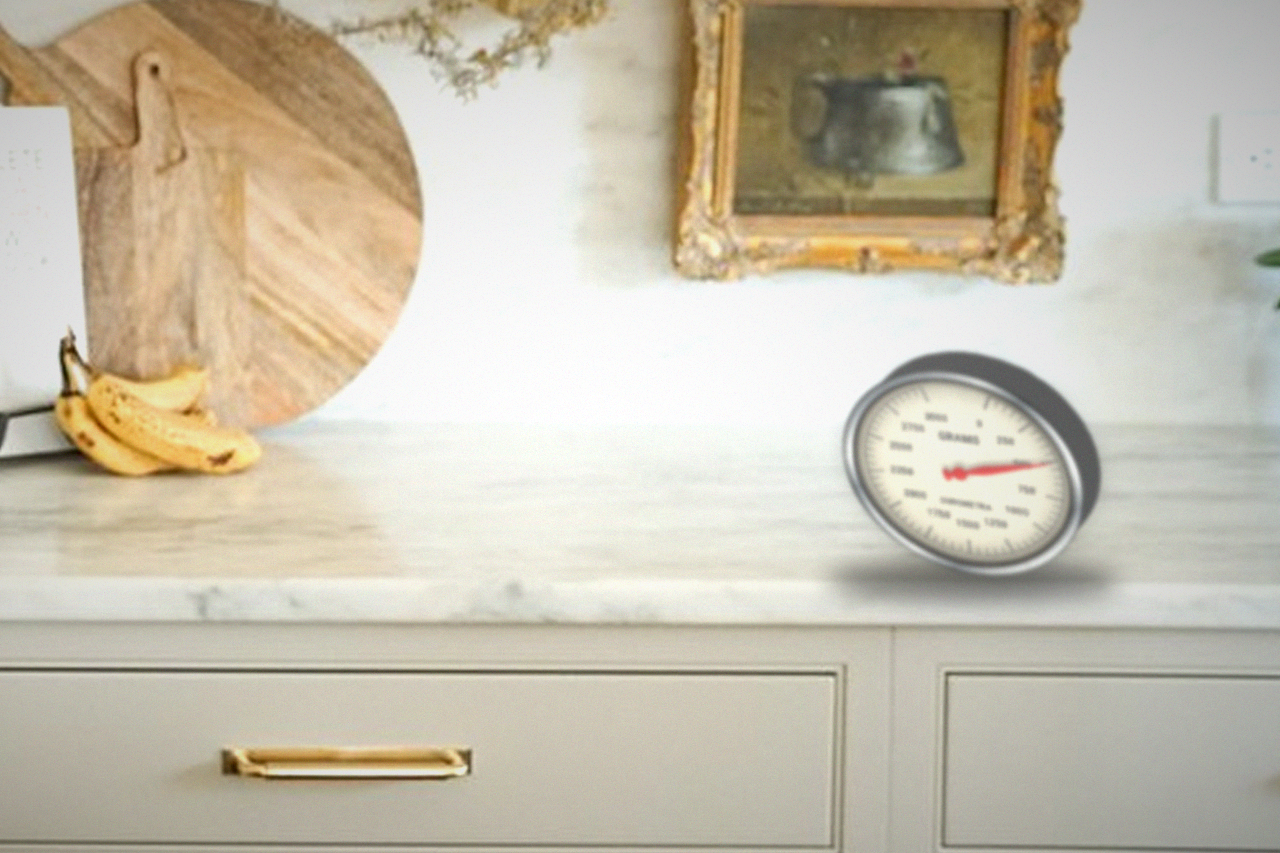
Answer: 500 g
